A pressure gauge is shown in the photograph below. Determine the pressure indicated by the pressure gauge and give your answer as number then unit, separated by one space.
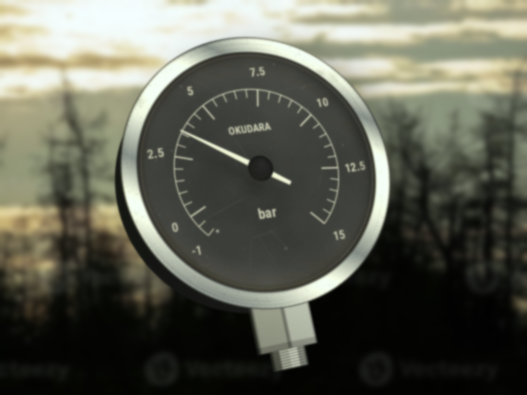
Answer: 3.5 bar
